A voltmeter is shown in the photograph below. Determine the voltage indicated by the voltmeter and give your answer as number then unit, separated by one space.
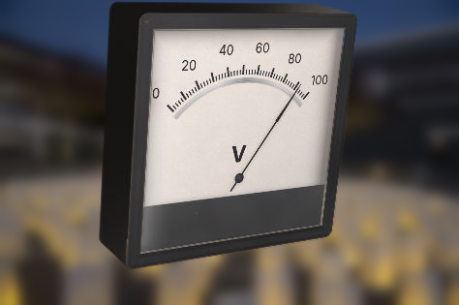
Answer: 90 V
